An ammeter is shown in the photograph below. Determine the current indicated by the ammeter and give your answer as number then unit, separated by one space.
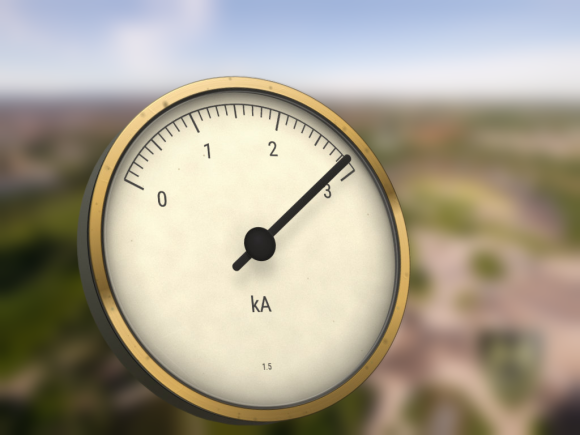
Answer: 2.85 kA
